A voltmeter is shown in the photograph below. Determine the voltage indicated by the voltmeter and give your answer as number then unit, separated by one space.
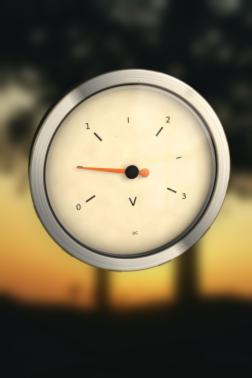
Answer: 0.5 V
